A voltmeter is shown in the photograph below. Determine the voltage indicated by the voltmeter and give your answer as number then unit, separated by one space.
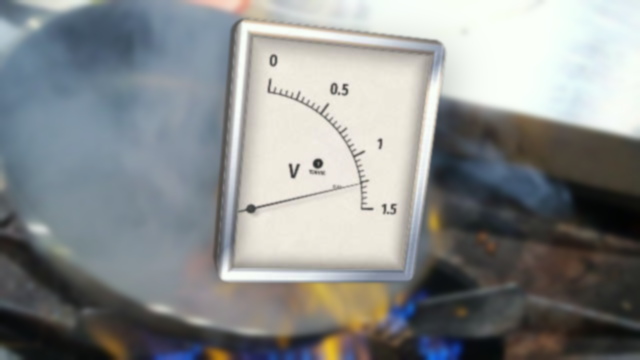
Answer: 1.25 V
